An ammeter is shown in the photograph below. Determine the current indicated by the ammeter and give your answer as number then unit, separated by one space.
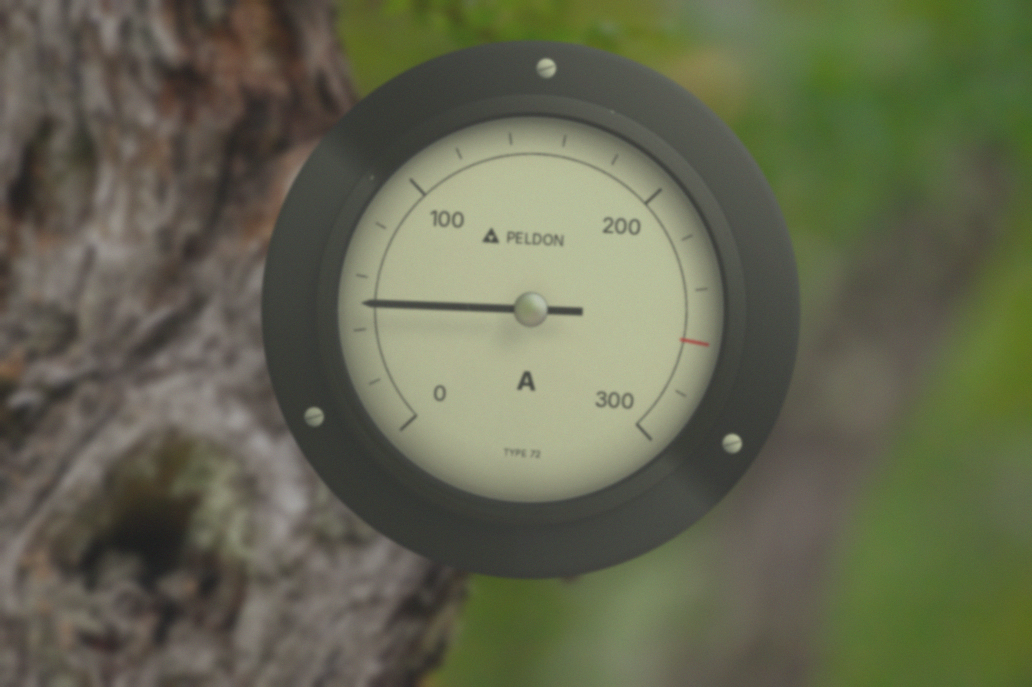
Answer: 50 A
